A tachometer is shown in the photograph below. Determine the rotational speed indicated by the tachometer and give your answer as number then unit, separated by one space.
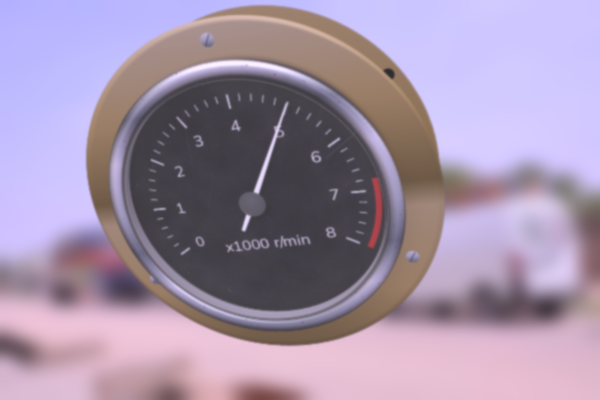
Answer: 5000 rpm
